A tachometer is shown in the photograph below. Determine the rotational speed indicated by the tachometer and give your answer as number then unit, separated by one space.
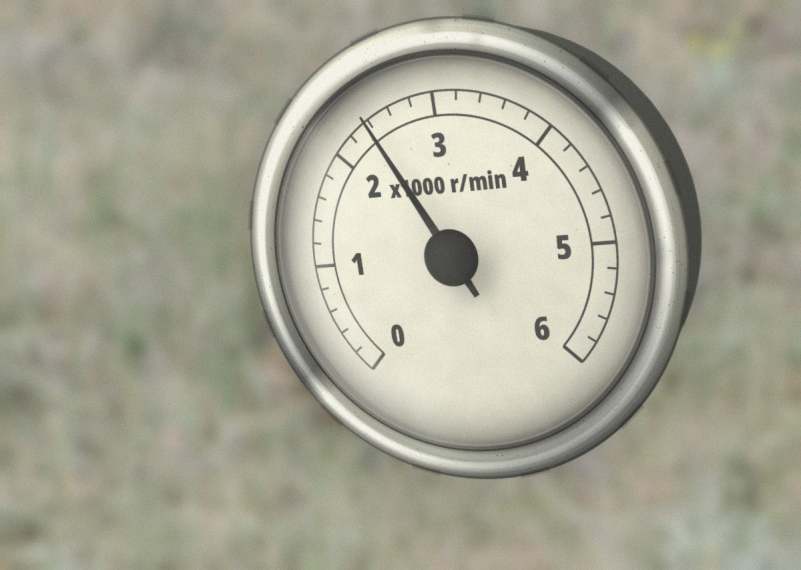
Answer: 2400 rpm
